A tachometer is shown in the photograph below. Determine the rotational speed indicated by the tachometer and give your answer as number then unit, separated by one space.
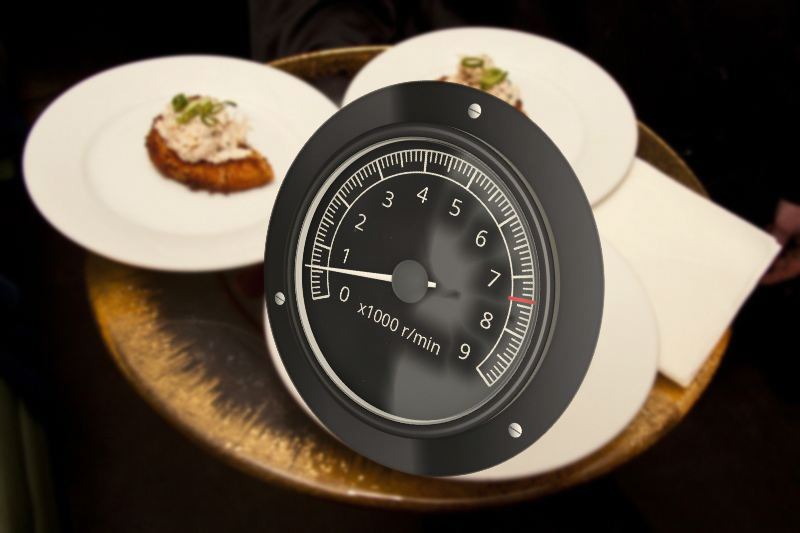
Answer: 600 rpm
